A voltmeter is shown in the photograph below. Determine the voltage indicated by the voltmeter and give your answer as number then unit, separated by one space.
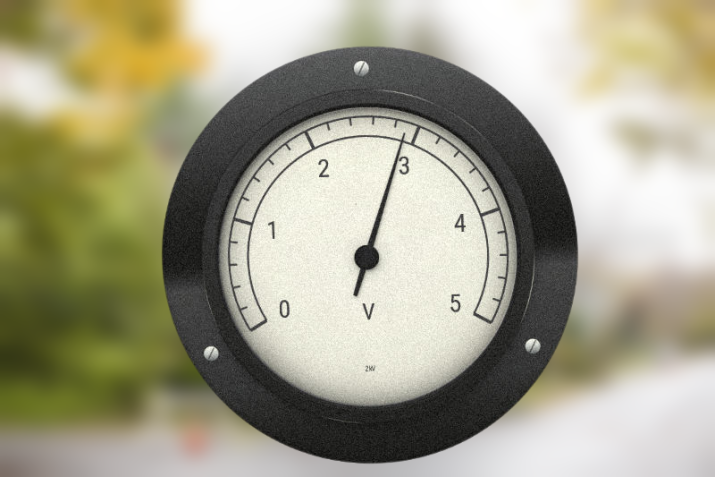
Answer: 2.9 V
